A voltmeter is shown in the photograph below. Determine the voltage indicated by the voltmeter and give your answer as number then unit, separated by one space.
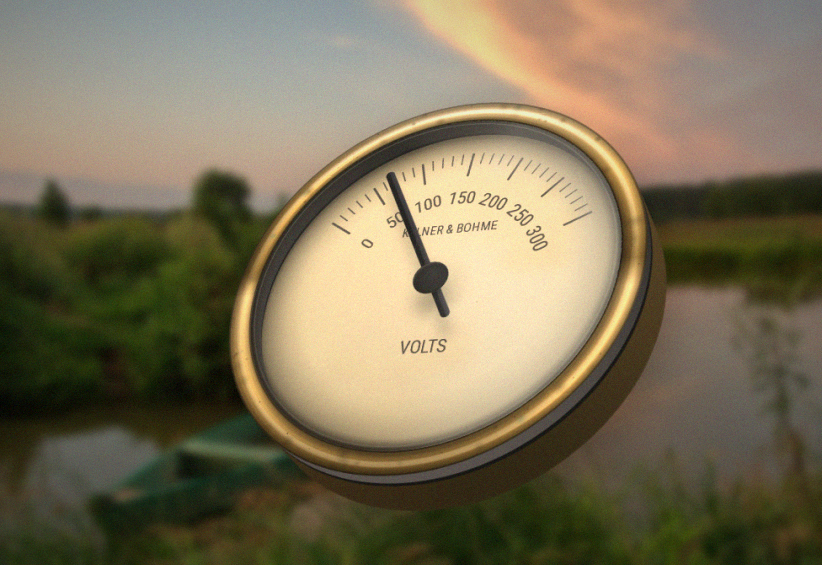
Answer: 70 V
